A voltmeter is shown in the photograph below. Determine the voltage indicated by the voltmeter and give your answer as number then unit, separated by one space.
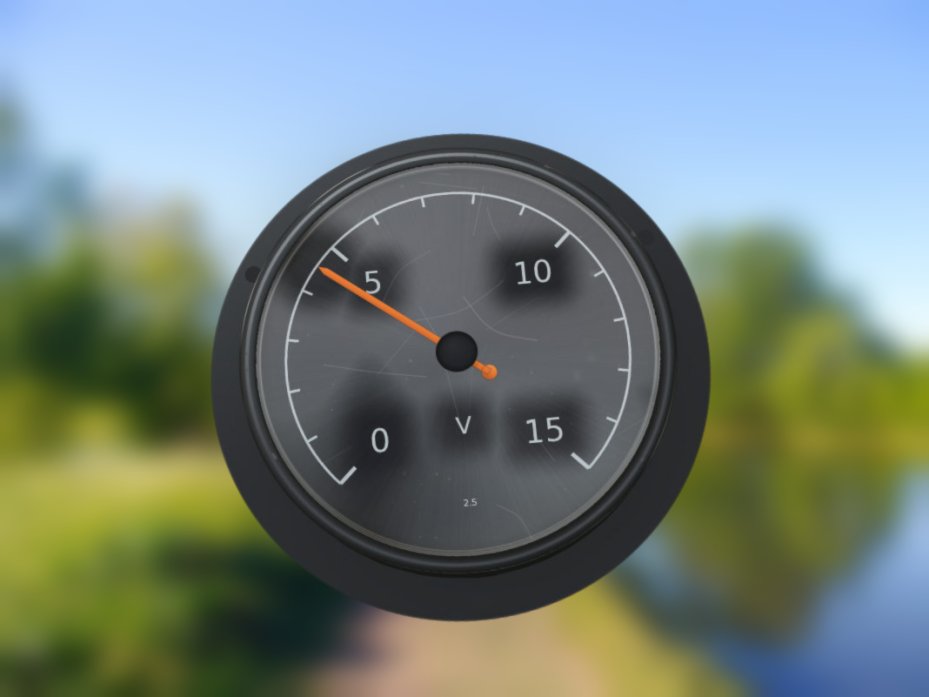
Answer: 4.5 V
